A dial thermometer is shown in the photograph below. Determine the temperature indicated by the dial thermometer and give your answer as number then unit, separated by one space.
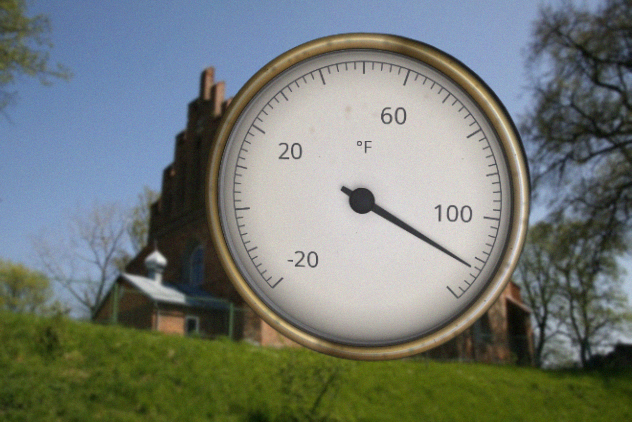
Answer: 112 °F
